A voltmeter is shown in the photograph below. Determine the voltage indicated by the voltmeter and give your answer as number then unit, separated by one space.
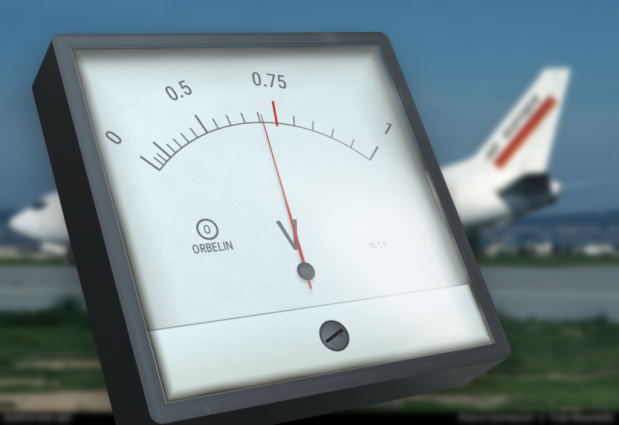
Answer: 0.7 V
